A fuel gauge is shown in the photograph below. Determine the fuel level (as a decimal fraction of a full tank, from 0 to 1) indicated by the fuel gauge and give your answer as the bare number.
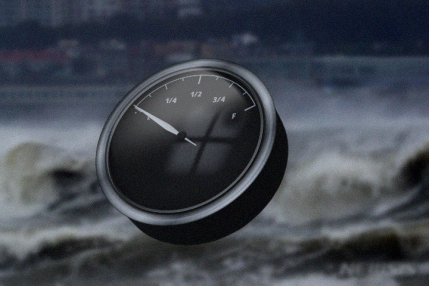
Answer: 0
